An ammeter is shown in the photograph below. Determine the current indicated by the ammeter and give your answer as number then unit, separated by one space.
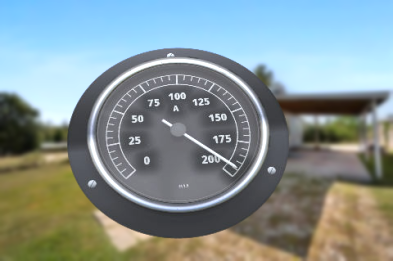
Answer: 195 A
